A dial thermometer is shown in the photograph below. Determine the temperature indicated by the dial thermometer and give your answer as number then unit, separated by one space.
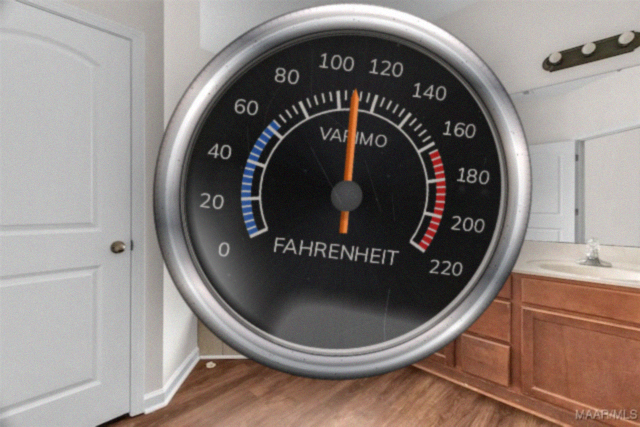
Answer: 108 °F
